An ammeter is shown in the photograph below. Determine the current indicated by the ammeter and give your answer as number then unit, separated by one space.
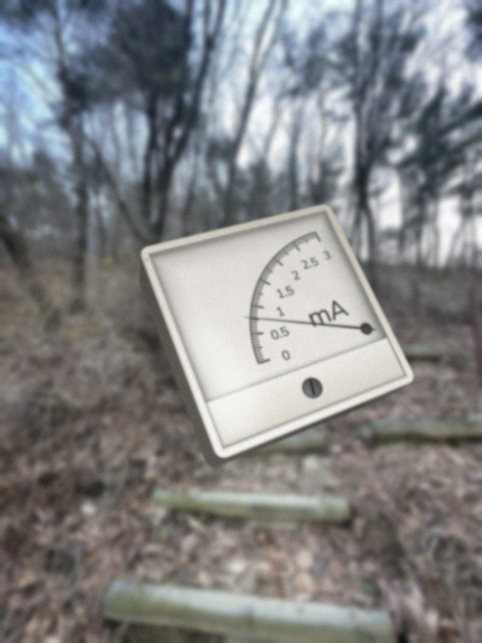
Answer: 0.75 mA
